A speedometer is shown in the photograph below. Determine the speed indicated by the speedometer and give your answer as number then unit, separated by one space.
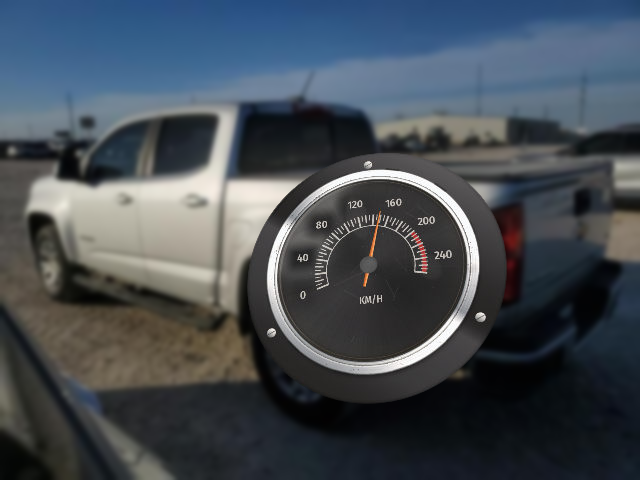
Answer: 150 km/h
